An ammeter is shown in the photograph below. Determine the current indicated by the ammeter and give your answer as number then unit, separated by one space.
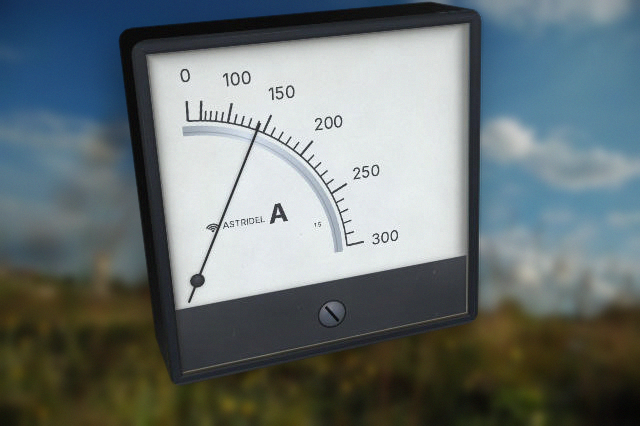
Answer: 140 A
